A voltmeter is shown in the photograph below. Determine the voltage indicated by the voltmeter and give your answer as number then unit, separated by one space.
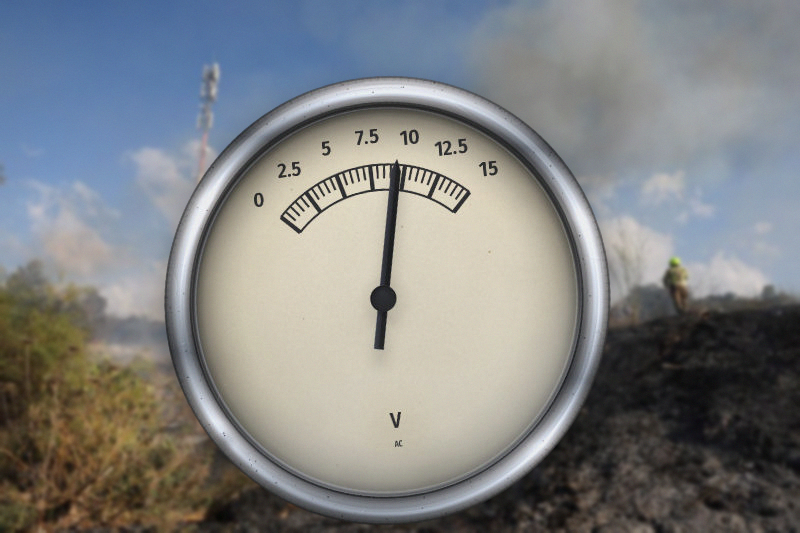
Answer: 9.5 V
